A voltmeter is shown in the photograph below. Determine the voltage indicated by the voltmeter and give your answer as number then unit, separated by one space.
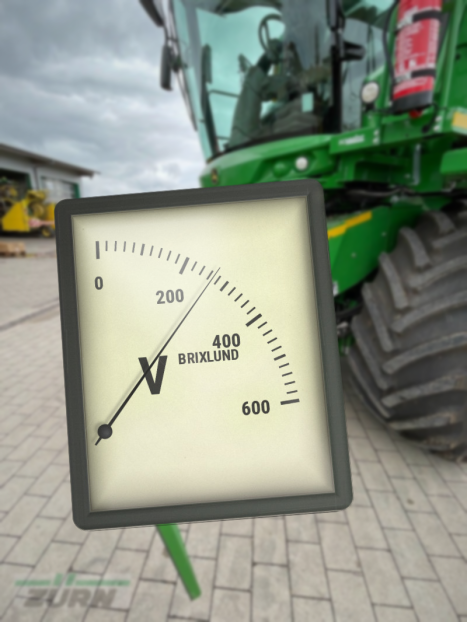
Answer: 270 V
